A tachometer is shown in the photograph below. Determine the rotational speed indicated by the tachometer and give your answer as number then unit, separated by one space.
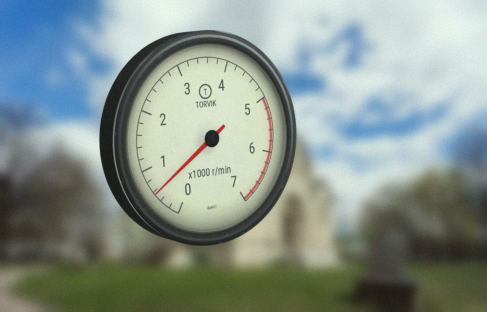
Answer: 600 rpm
